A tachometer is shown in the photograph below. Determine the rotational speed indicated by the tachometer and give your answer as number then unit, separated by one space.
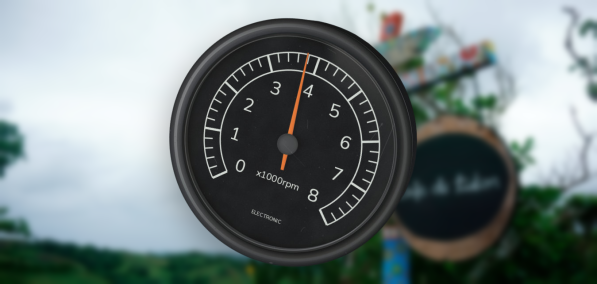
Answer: 3800 rpm
